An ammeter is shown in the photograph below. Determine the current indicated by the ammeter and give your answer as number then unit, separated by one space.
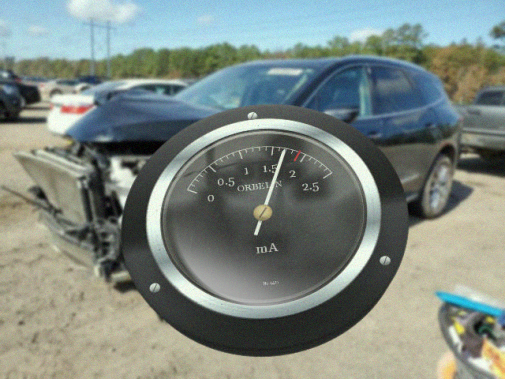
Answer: 1.7 mA
